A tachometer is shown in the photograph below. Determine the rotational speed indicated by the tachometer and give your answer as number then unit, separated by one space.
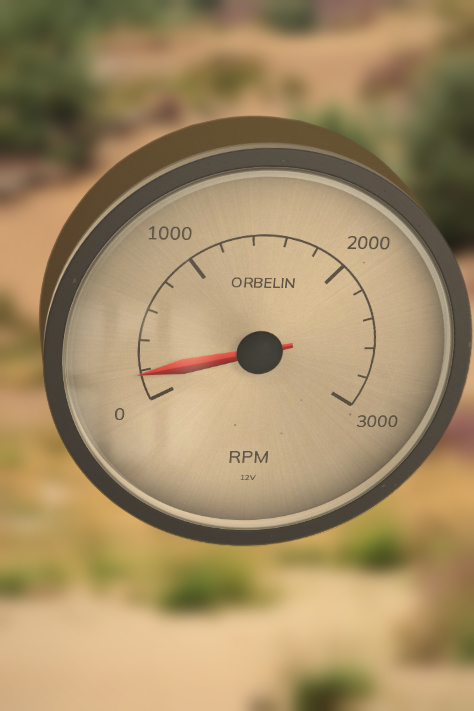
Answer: 200 rpm
